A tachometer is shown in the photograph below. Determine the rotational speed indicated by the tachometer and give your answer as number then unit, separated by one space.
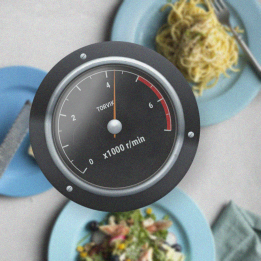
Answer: 4250 rpm
